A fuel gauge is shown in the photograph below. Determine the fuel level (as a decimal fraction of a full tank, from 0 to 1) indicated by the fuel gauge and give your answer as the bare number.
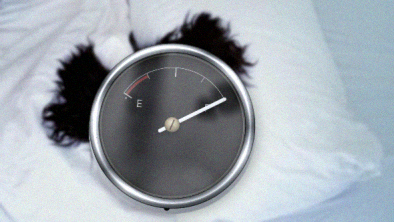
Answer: 1
